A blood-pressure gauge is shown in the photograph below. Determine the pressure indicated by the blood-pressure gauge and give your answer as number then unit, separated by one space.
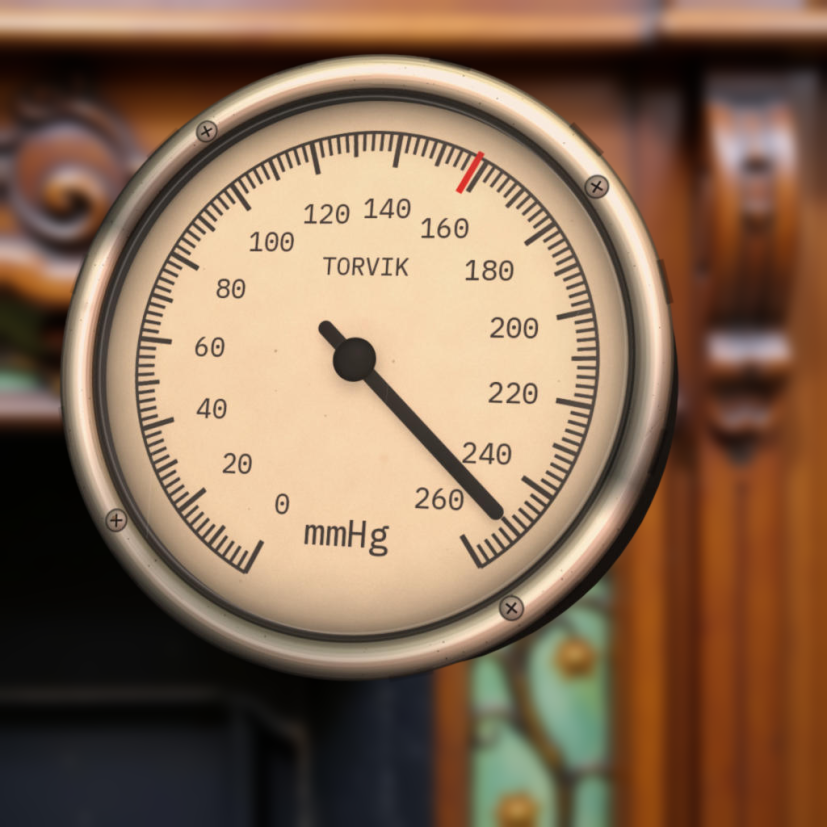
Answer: 250 mmHg
